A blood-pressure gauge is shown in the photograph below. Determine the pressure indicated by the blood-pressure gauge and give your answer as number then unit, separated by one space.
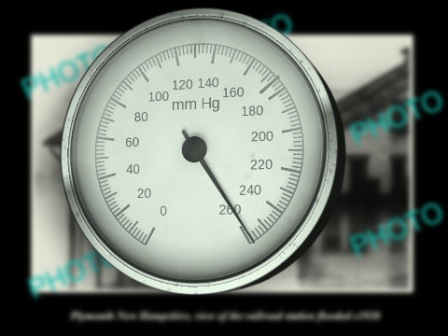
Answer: 258 mmHg
